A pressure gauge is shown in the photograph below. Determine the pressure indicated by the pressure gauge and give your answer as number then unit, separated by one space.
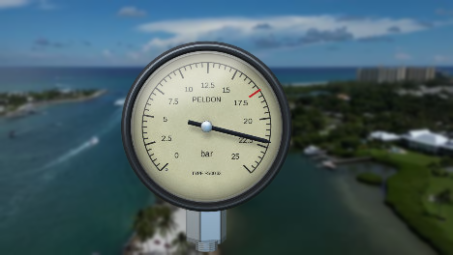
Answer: 22 bar
